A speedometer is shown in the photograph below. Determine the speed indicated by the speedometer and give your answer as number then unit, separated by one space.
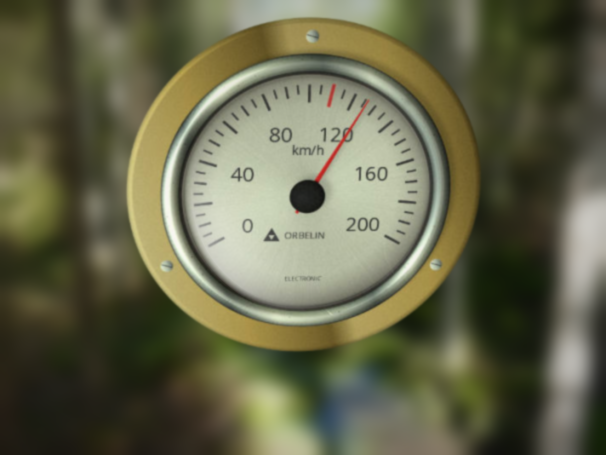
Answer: 125 km/h
